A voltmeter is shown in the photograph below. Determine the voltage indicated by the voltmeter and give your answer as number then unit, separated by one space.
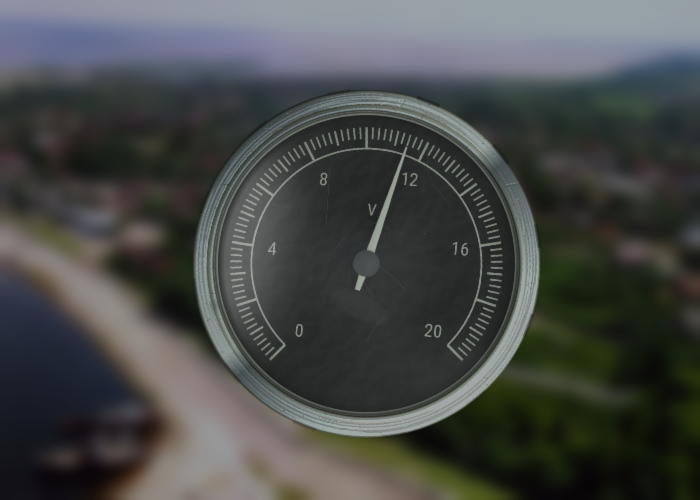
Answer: 11.4 V
